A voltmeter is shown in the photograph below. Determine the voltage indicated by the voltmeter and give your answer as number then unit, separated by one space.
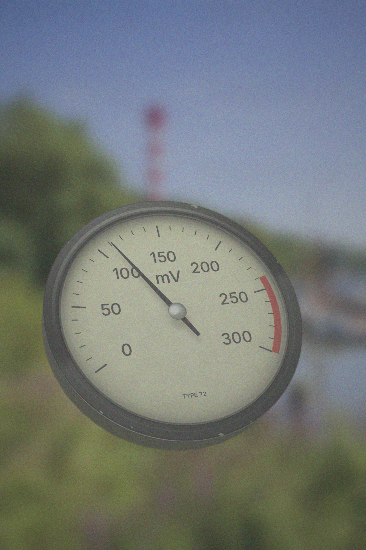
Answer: 110 mV
